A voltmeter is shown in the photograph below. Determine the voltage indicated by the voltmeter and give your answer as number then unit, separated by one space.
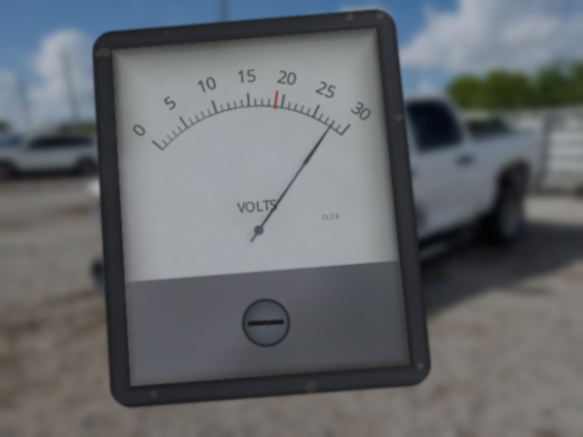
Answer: 28 V
